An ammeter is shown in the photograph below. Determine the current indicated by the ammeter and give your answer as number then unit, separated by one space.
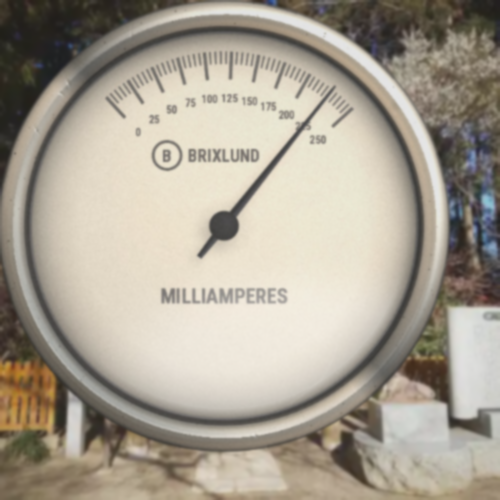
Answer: 225 mA
